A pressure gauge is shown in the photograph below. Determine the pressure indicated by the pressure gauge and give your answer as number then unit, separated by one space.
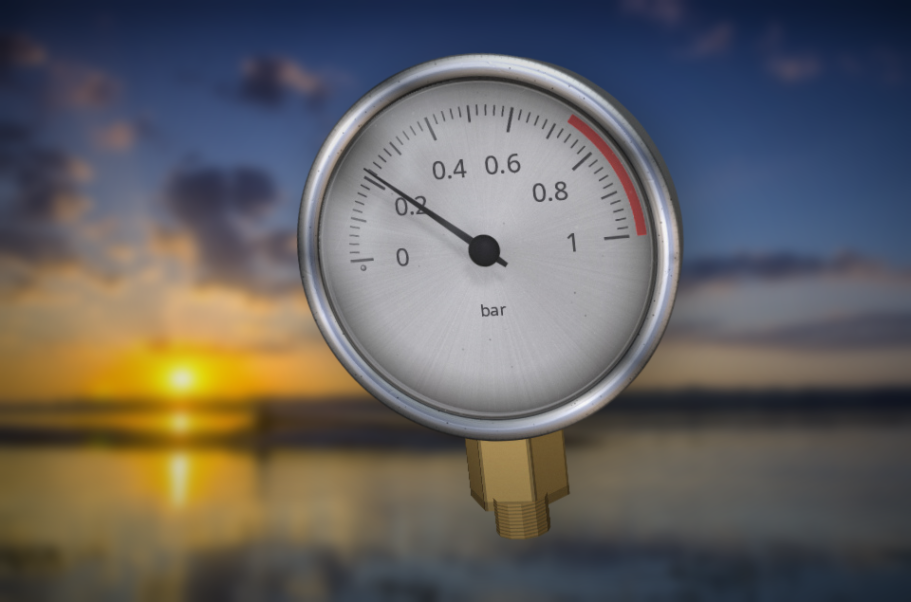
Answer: 0.22 bar
